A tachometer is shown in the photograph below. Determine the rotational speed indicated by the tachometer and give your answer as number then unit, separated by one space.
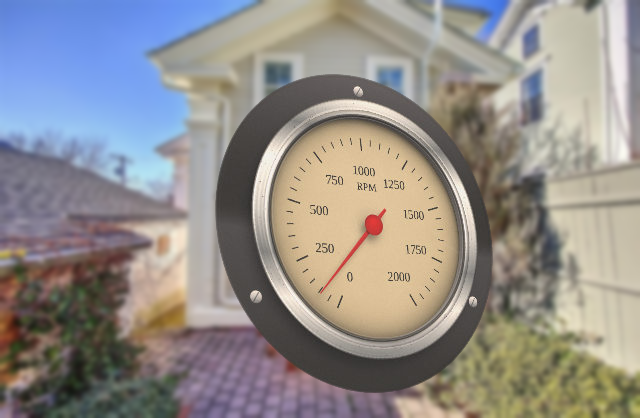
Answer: 100 rpm
